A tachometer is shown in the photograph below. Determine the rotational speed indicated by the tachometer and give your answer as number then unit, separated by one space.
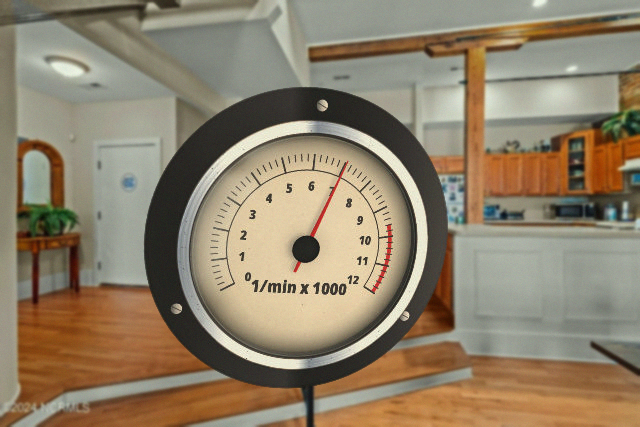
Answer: 7000 rpm
